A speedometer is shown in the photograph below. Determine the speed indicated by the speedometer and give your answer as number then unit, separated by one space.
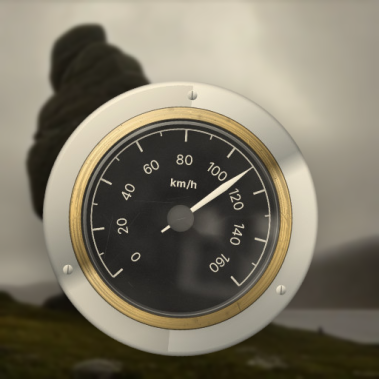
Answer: 110 km/h
